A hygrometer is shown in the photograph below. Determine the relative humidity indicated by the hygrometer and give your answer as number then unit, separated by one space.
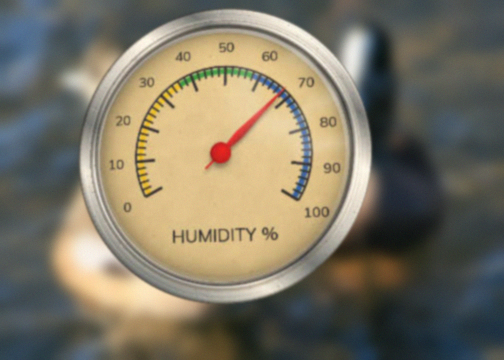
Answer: 68 %
